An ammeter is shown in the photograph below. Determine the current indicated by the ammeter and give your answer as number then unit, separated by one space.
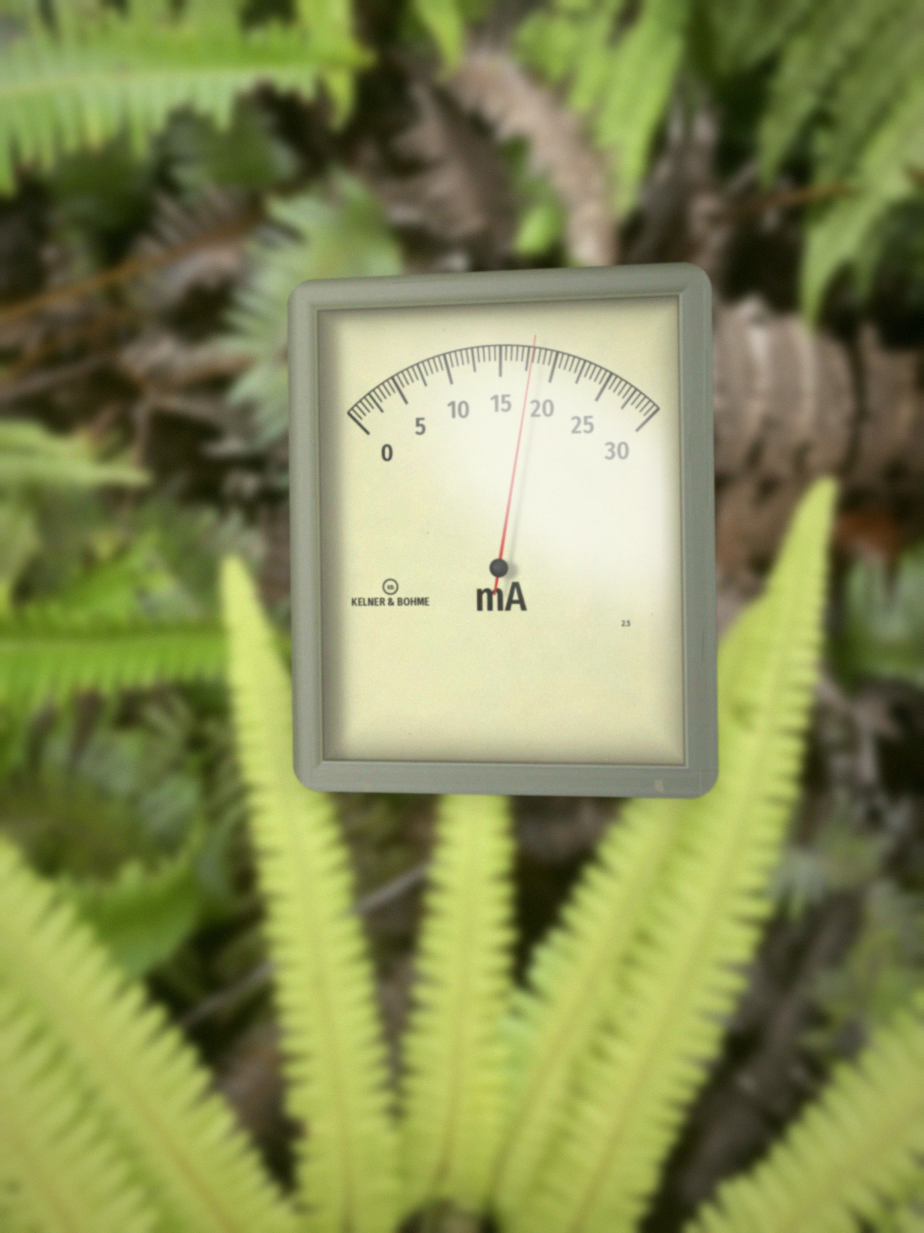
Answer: 18 mA
